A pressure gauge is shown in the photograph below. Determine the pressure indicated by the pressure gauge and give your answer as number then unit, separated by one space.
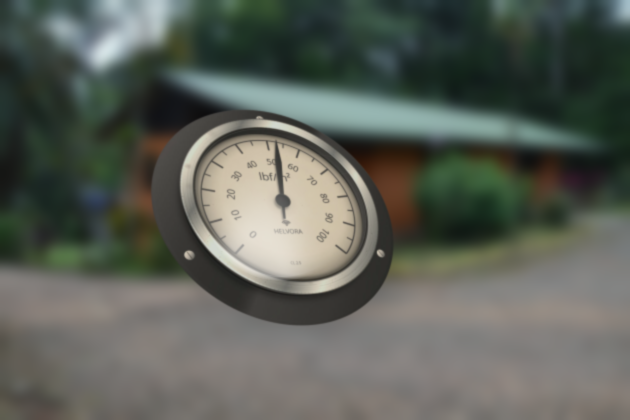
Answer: 52.5 psi
